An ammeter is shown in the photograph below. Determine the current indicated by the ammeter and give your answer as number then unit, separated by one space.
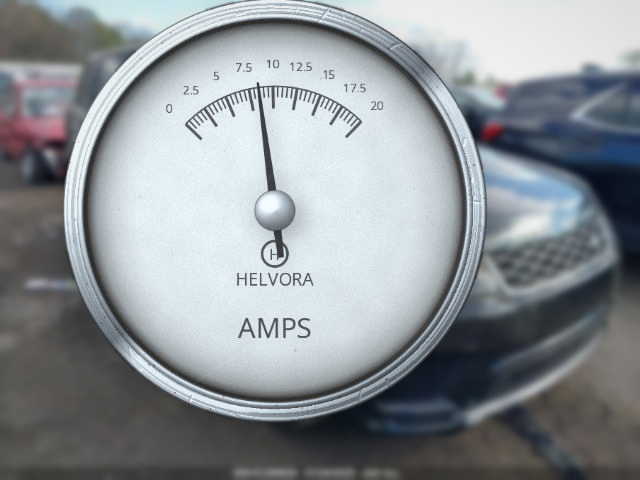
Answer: 8.5 A
